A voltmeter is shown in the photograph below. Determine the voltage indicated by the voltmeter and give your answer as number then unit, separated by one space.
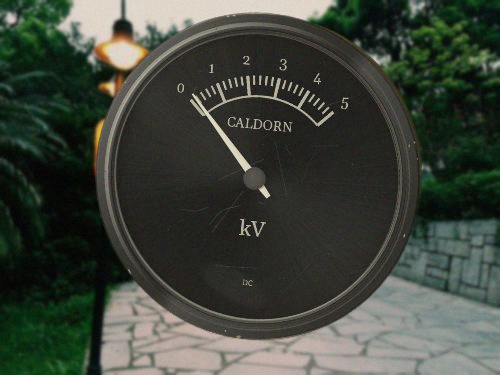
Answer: 0.2 kV
